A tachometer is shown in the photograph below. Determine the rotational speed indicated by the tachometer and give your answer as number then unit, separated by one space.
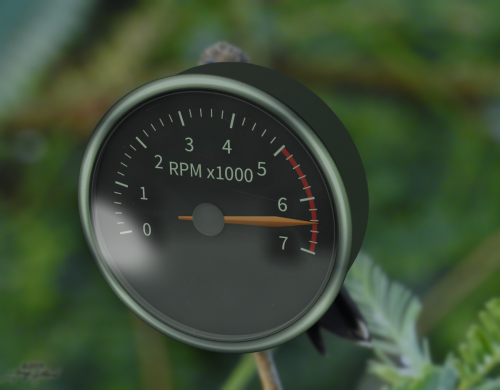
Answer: 6400 rpm
